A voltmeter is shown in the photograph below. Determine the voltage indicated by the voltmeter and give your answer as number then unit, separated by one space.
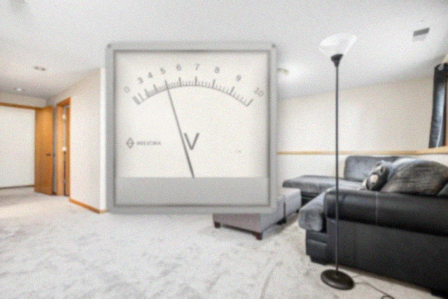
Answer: 5 V
